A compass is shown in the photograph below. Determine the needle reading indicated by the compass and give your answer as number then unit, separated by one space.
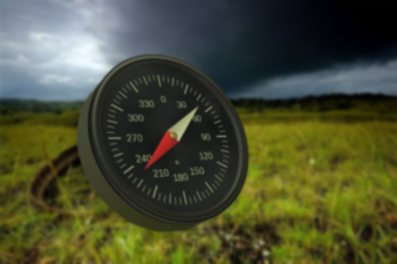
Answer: 230 °
